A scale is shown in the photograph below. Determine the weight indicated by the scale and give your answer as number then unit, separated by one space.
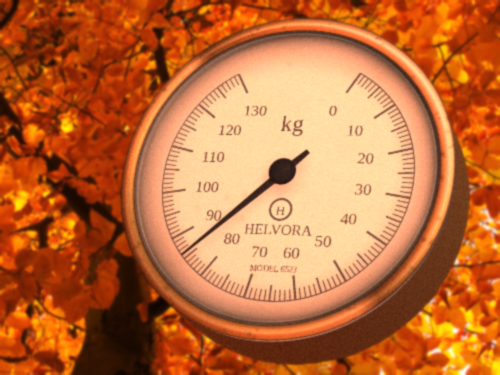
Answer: 85 kg
